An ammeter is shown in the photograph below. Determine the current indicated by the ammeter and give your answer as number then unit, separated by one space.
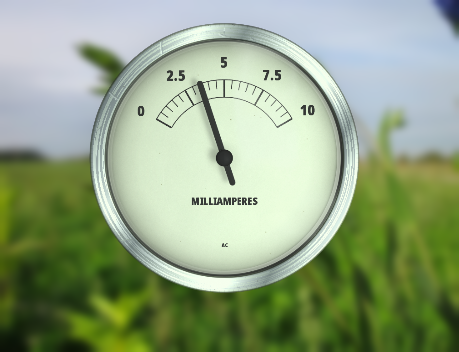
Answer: 3.5 mA
